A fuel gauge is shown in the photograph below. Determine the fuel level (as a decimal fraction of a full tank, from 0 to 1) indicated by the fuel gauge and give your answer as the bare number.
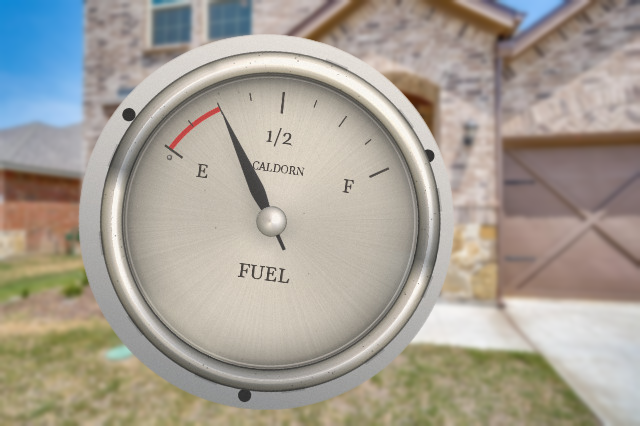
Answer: 0.25
